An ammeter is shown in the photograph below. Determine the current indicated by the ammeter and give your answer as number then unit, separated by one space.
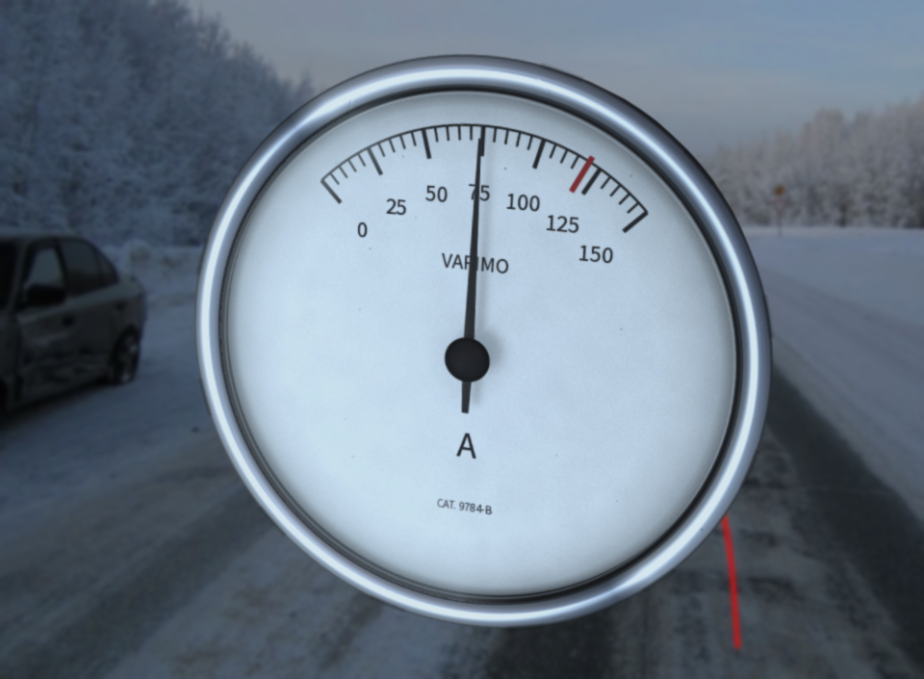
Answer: 75 A
